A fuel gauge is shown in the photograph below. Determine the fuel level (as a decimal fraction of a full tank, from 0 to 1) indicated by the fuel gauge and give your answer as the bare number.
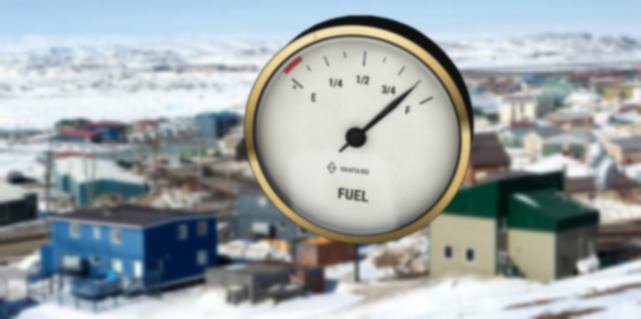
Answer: 0.875
